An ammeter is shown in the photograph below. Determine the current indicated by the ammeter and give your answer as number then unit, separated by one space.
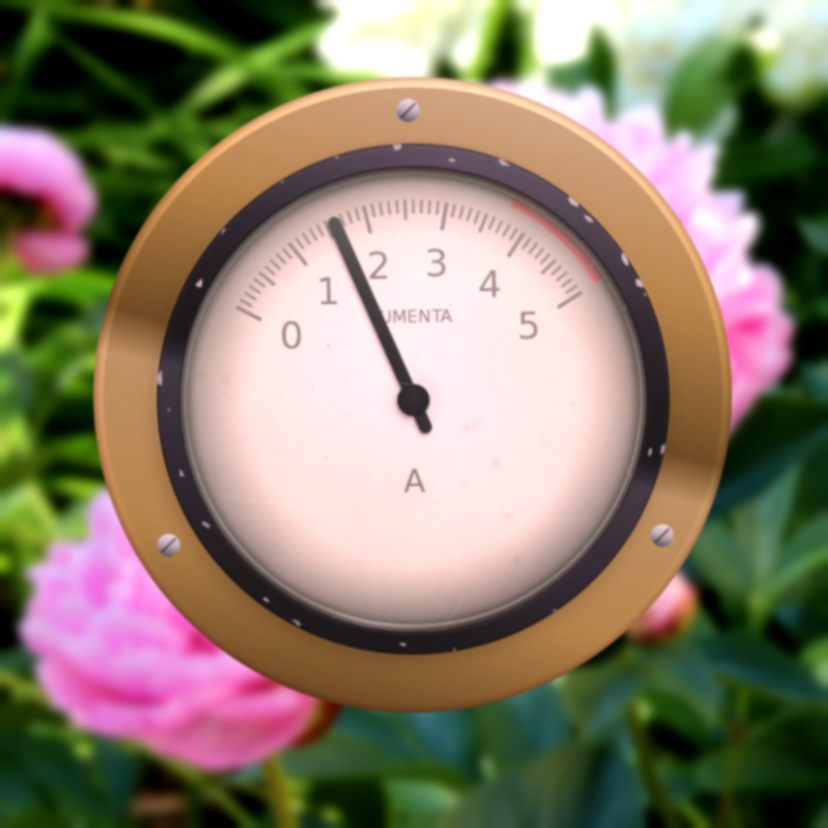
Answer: 1.6 A
